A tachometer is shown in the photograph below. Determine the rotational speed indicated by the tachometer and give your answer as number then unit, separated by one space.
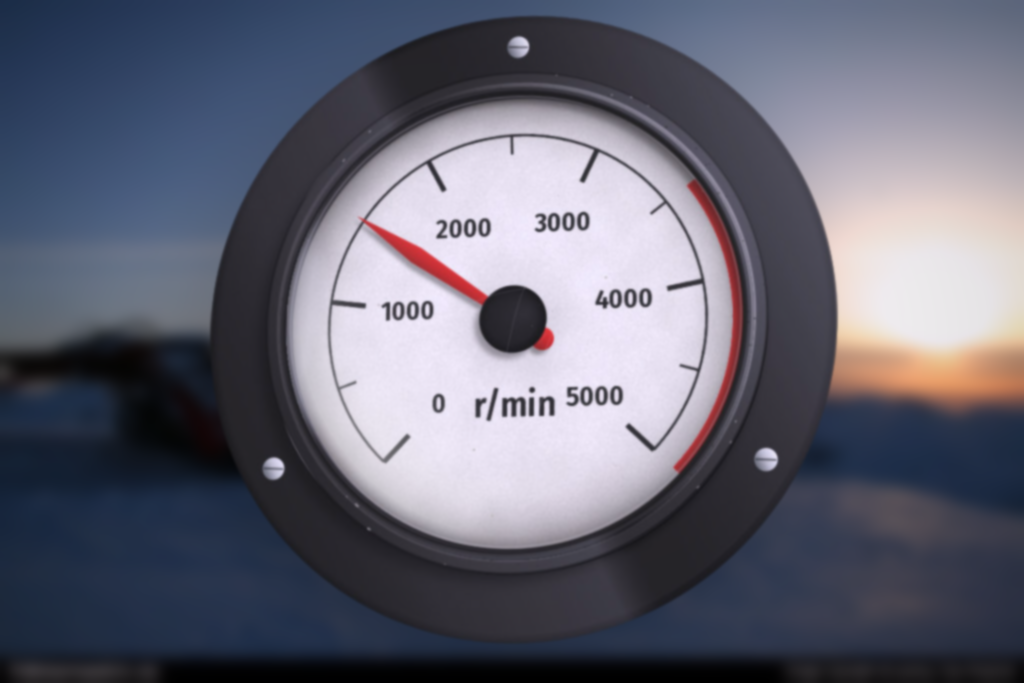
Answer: 1500 rpm
